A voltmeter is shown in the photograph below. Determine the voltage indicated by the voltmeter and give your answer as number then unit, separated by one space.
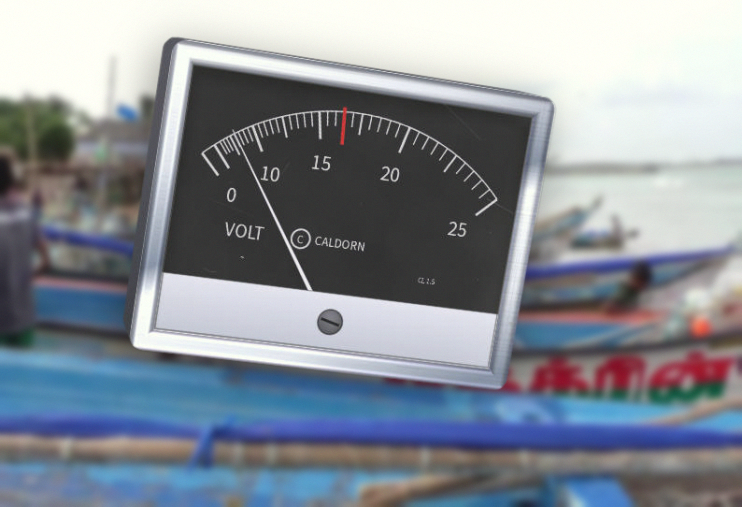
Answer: 8 V
